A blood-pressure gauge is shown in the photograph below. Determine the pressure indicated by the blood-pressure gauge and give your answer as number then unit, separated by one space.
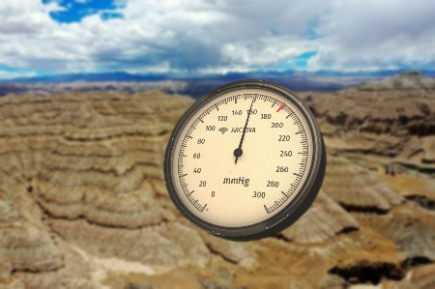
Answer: 160 mmHg
